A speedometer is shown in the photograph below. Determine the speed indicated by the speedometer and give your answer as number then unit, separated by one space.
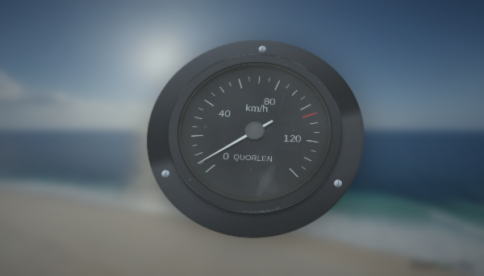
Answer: 5 km/h
